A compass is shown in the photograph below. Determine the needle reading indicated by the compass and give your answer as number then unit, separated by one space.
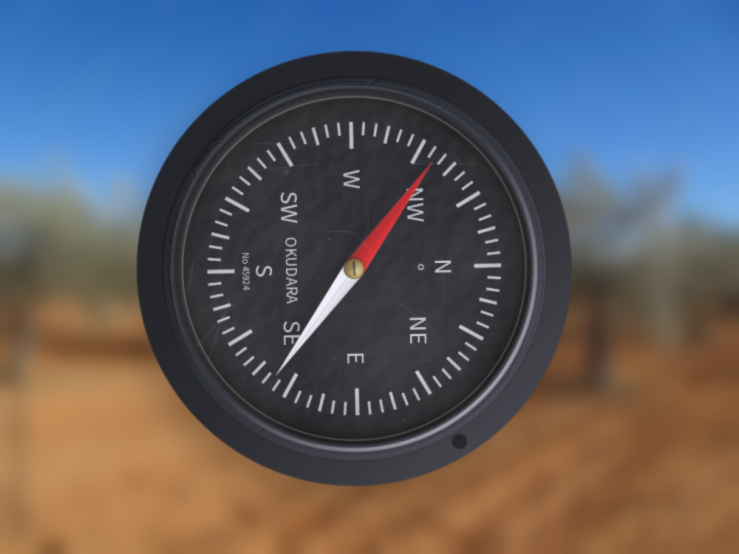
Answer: 307.5 °
